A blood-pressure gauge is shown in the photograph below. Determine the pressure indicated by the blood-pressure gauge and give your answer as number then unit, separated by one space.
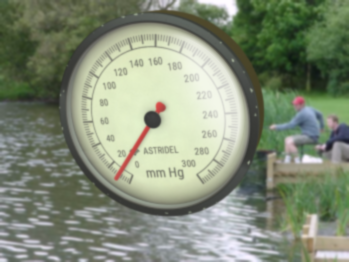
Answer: 10 mmHg
